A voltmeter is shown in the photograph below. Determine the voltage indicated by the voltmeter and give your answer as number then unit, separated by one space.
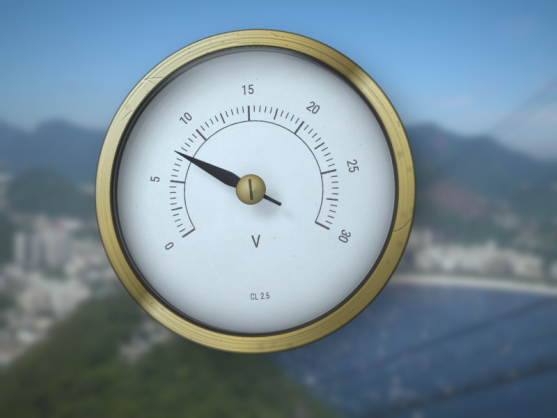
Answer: 7.5 V
